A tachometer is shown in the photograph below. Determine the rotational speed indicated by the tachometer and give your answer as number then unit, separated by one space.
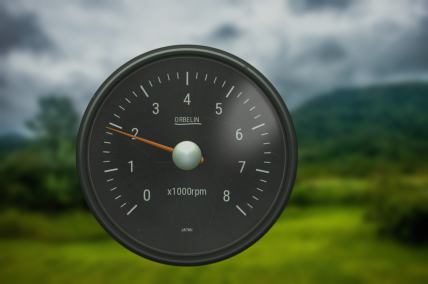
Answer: 1900 rpm
